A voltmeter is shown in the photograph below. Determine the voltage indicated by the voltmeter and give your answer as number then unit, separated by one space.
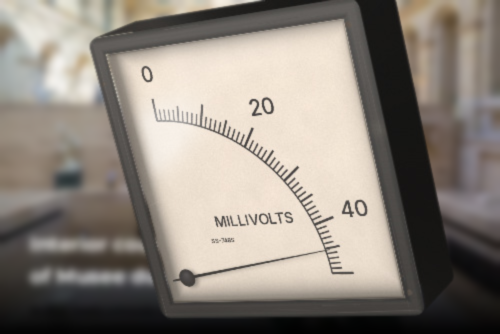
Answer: 45 mV
